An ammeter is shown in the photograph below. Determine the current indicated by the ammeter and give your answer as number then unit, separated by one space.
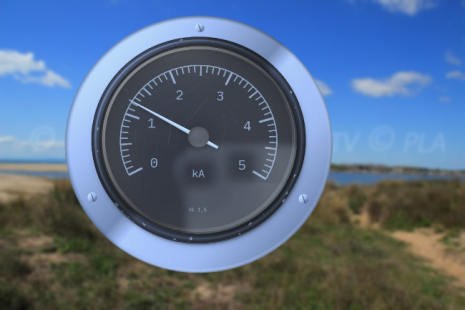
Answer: 1.2 kA
